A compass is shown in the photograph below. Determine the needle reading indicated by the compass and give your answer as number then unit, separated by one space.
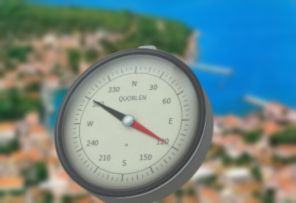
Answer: 120 °
